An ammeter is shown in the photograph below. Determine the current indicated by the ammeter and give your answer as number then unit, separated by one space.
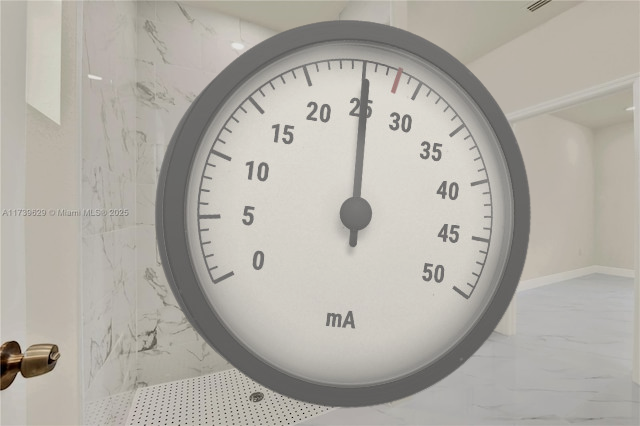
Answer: 25 mA
